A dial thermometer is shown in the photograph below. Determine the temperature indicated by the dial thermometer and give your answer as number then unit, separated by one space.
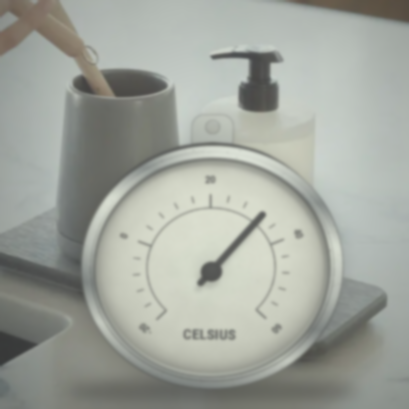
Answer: 32 °C
